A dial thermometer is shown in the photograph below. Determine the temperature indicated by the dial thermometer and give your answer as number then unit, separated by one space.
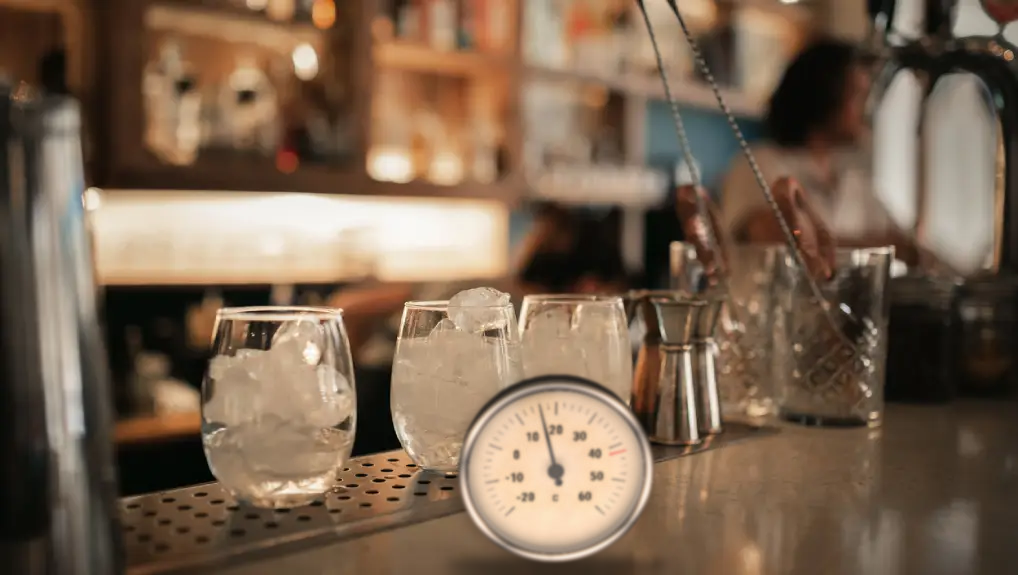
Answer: 16 °C
